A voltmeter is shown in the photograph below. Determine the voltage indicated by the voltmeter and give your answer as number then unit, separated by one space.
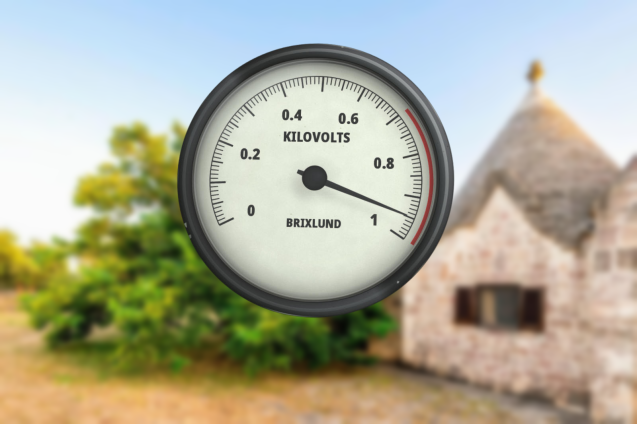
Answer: 0.95 kV
